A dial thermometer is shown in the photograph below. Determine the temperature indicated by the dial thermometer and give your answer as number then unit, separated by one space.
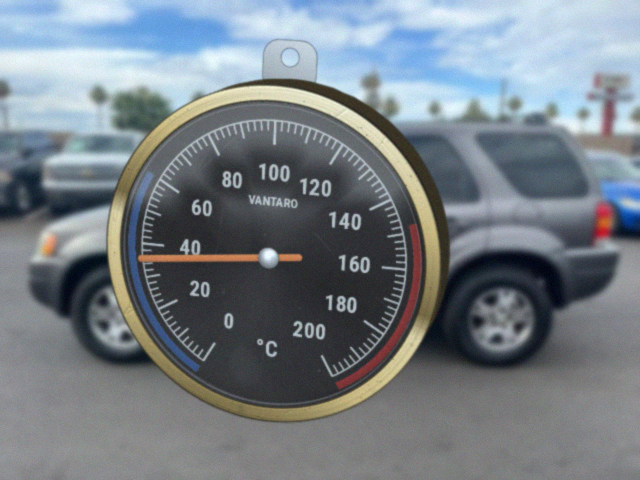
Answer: 36 °C
